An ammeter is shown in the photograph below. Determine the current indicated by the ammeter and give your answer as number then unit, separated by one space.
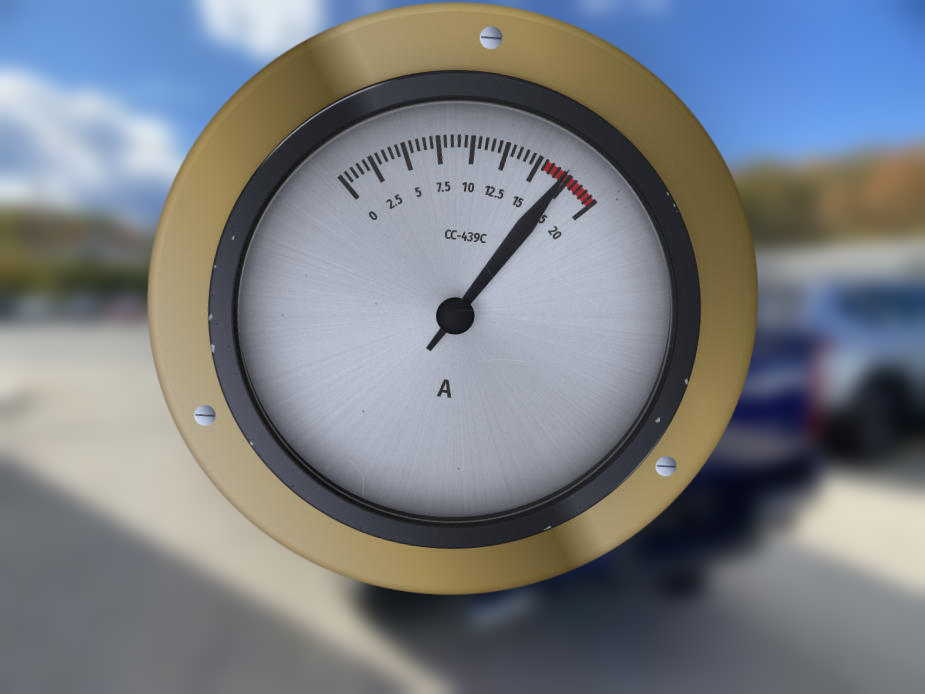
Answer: 17 A
